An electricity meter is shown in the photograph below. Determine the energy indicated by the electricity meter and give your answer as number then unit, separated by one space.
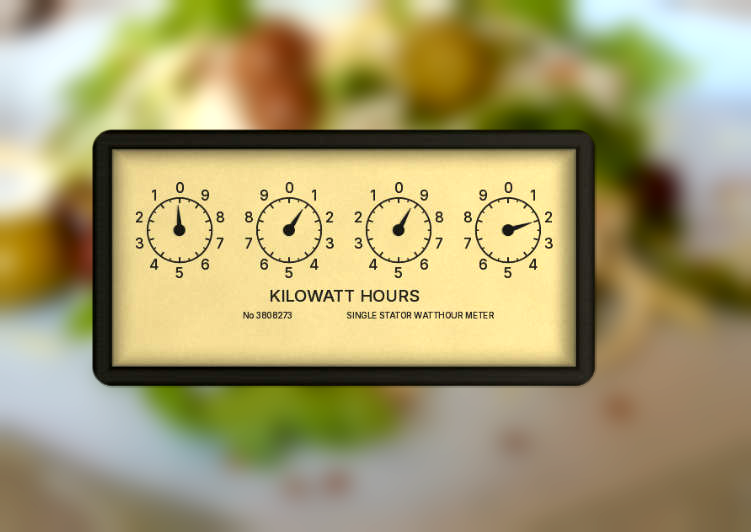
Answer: 92 kWh
